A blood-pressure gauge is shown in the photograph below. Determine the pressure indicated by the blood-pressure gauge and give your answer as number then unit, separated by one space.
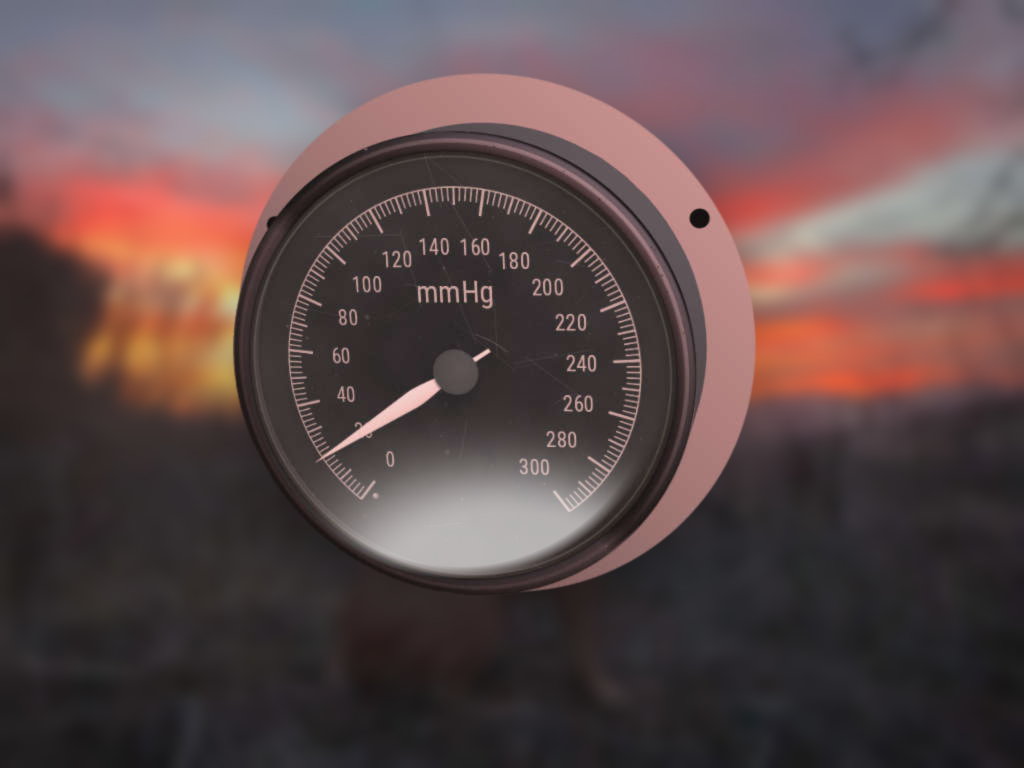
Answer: 20 mmHg
